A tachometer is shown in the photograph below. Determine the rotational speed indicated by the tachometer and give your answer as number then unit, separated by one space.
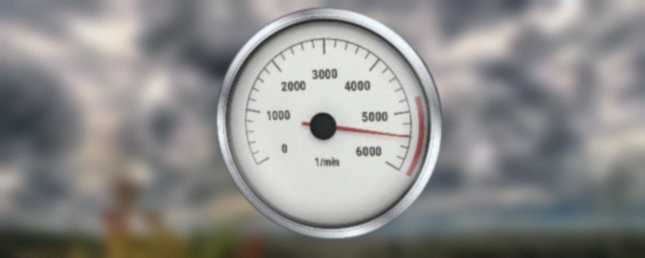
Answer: 5400 rpm
